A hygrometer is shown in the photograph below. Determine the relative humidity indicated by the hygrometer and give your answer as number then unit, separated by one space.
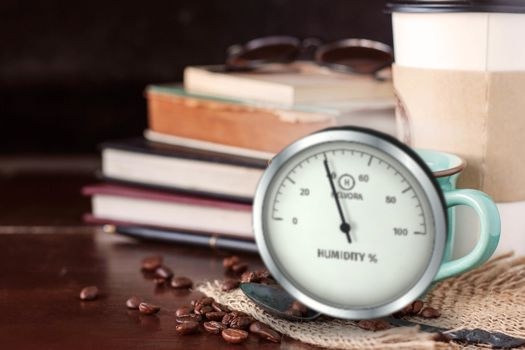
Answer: 40 %
